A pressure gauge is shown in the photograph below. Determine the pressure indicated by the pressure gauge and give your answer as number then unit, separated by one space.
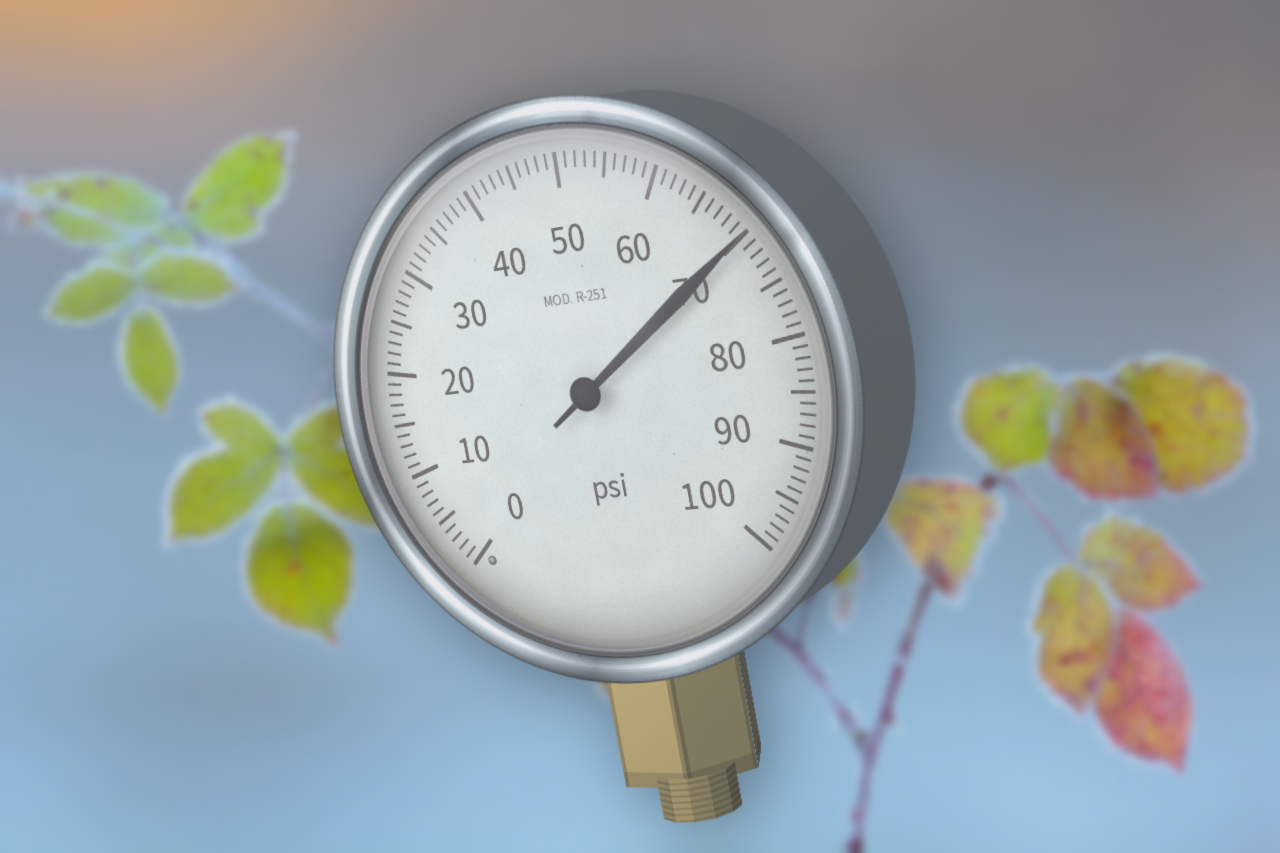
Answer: 70 psi
